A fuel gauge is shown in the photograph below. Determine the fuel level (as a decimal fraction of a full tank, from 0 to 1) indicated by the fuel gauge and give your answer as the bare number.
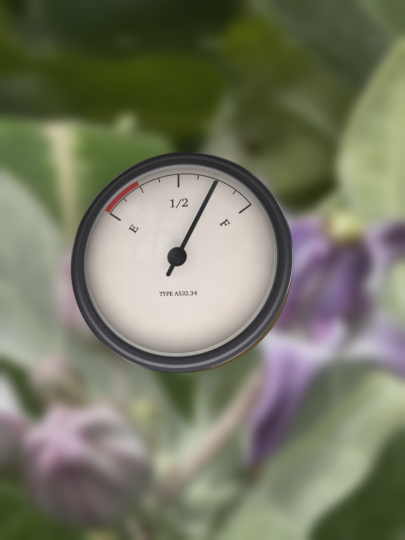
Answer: 0.75
